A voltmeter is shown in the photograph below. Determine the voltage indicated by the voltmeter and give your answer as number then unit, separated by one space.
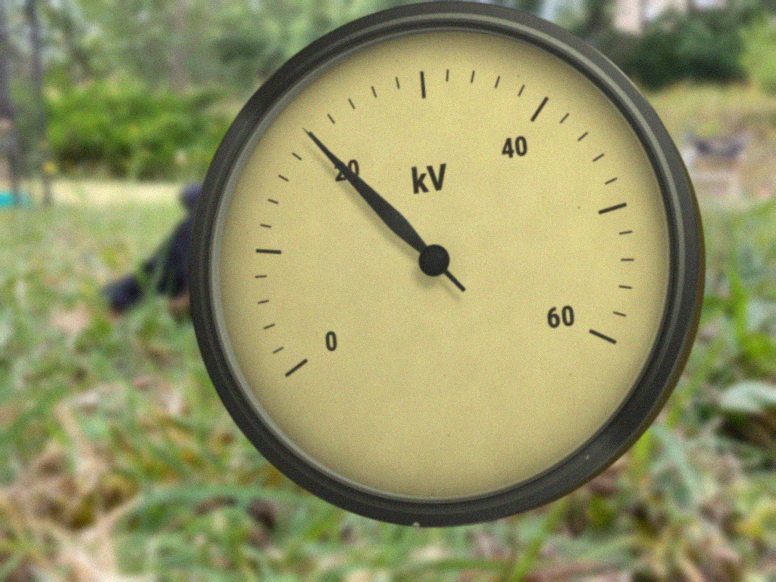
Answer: 20 kV
